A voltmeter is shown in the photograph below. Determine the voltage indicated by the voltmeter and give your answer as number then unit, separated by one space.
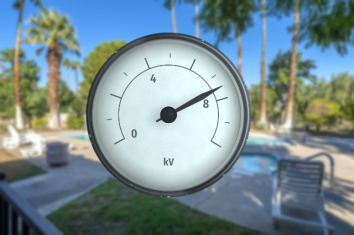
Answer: 7.5 kV
